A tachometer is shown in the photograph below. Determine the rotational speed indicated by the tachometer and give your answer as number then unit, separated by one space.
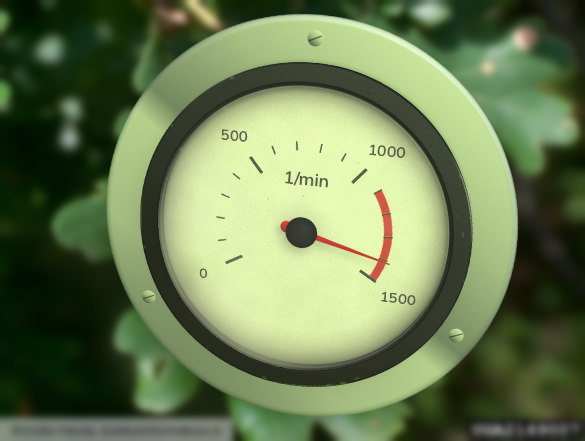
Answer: 1400 rpm
